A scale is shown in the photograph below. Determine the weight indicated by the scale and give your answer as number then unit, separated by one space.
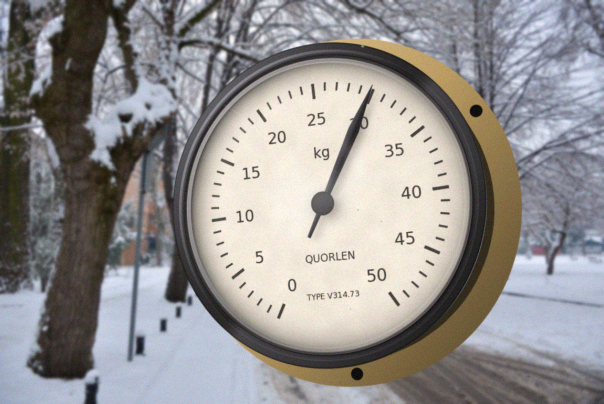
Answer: 30 kg
